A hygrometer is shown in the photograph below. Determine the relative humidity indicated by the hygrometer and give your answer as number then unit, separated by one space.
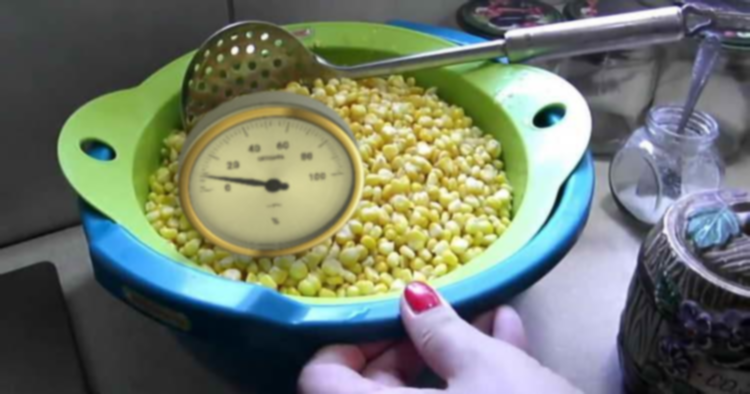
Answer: 10 %
